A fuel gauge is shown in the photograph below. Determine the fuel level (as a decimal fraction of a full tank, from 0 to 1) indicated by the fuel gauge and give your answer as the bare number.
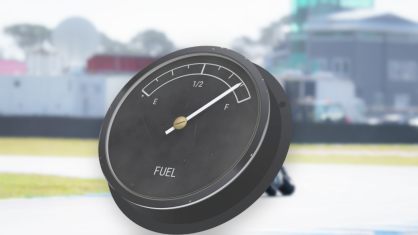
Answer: 0.875
